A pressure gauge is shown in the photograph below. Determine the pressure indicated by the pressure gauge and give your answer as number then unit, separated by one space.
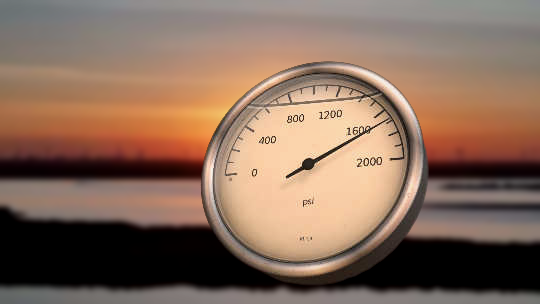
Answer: 1700 psi
